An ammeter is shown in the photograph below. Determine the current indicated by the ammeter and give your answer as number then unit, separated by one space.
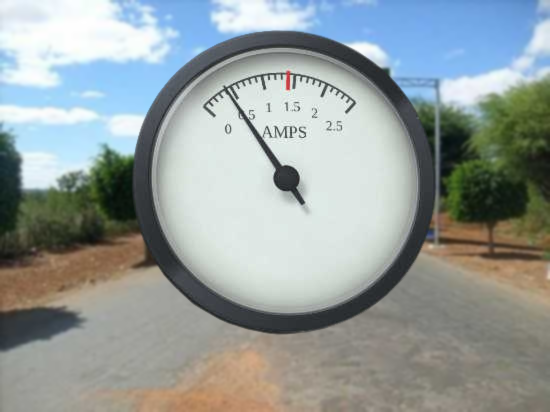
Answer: 0.4 A
